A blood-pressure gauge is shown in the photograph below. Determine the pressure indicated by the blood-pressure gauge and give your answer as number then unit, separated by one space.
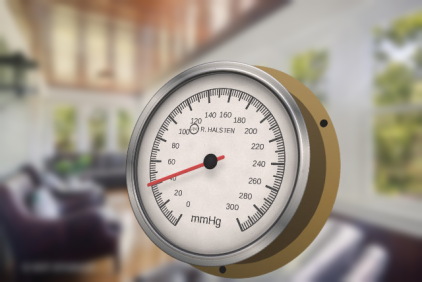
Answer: 40 mmHg
